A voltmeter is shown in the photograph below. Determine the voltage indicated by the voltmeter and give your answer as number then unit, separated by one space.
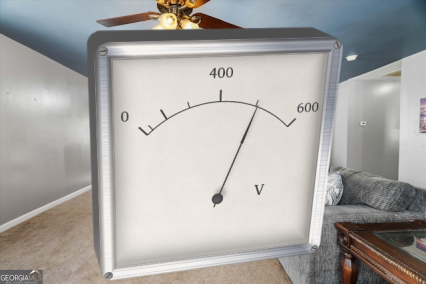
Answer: 500 V
